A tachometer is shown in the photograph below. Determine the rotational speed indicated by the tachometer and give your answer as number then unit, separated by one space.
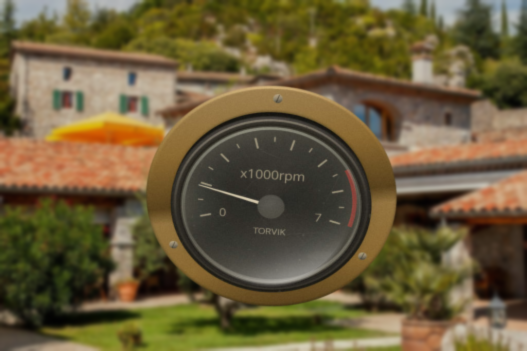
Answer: 1000 rpm
